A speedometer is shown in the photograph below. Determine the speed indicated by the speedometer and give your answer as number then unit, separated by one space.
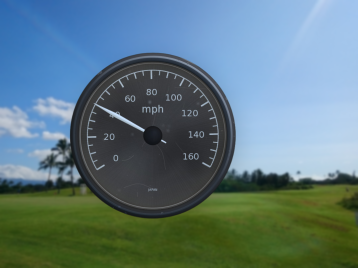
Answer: 40 mph
